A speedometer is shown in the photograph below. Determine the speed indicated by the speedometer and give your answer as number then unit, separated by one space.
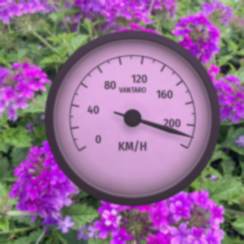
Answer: 210 km/h
